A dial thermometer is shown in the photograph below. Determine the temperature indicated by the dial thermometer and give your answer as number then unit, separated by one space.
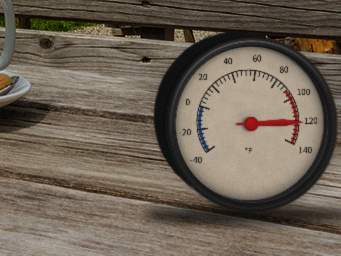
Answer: 120 °F
